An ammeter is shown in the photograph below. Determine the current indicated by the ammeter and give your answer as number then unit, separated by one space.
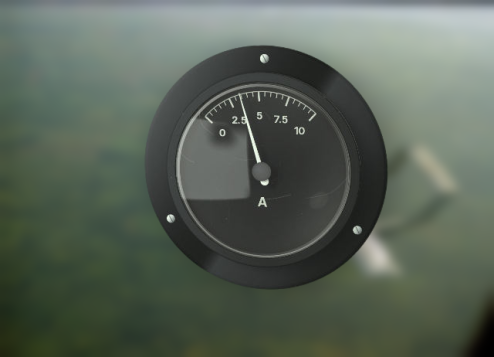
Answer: 3.5 A
